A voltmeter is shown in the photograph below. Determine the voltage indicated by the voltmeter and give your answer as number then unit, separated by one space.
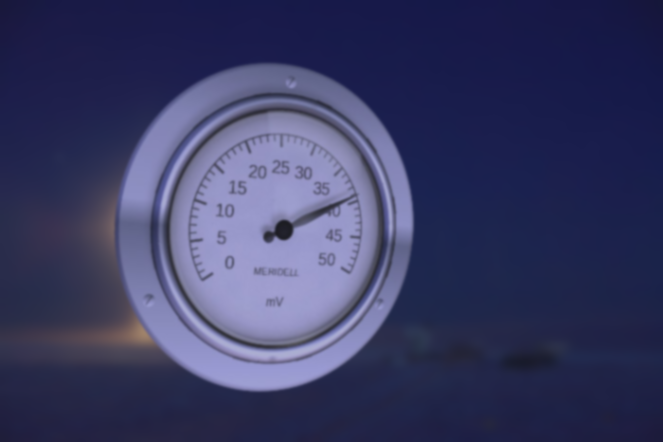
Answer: 39 mV
